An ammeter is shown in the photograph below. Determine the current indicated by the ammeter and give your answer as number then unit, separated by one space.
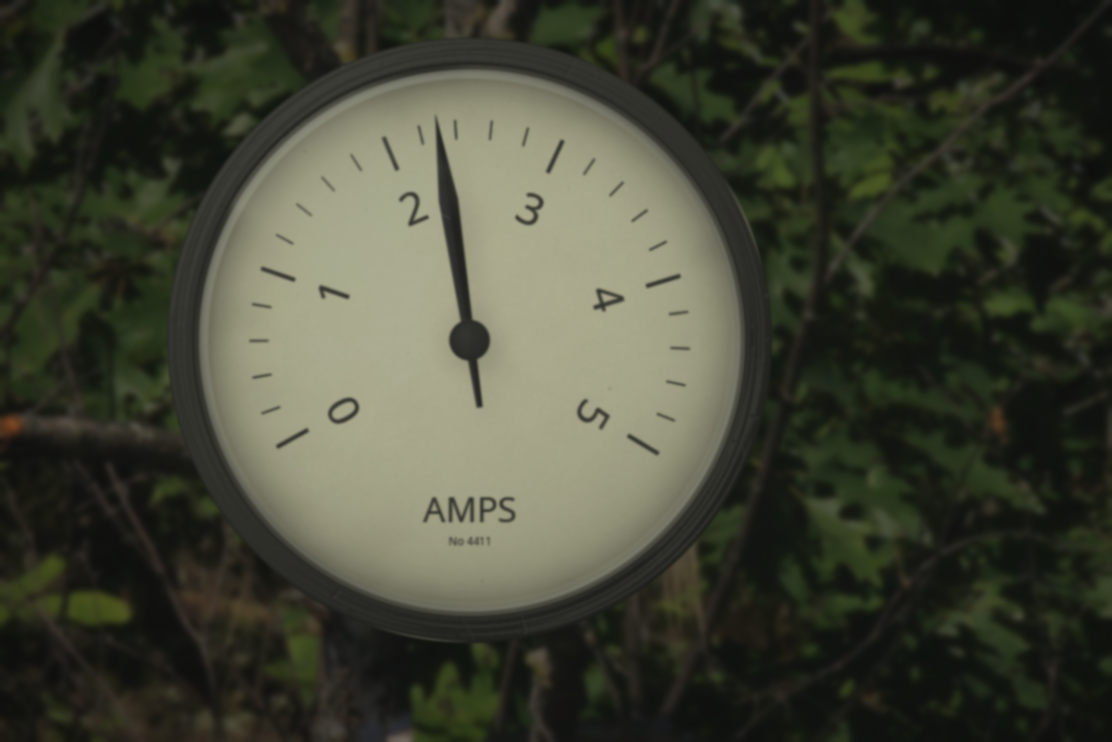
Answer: 2.3 A
